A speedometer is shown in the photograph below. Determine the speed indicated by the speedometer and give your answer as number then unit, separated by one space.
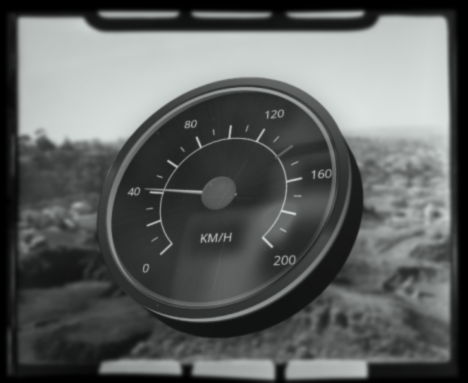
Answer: 40 km/h
